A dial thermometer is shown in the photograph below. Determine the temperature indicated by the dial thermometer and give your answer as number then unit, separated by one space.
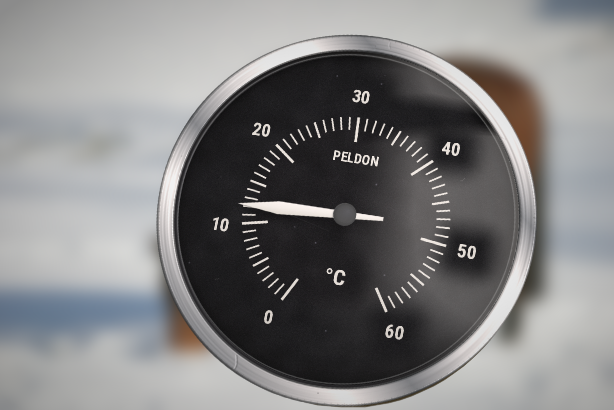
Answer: 12 °C
